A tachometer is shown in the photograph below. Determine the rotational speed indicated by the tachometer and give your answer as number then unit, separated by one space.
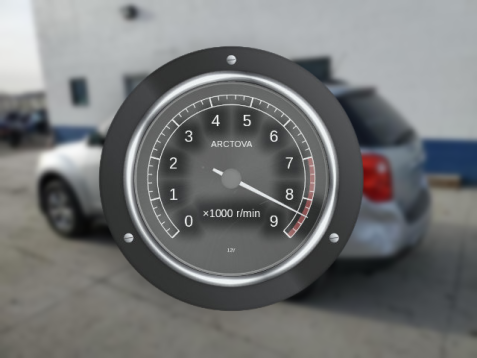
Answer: 8400 rpm
